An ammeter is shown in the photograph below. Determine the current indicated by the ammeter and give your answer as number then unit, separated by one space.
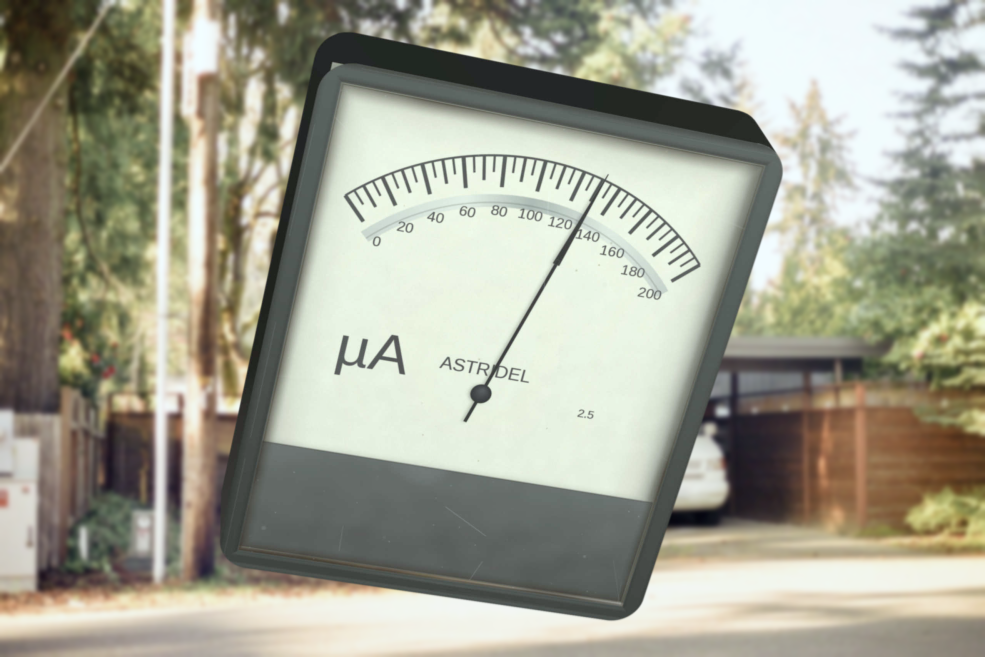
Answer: 130 µA
